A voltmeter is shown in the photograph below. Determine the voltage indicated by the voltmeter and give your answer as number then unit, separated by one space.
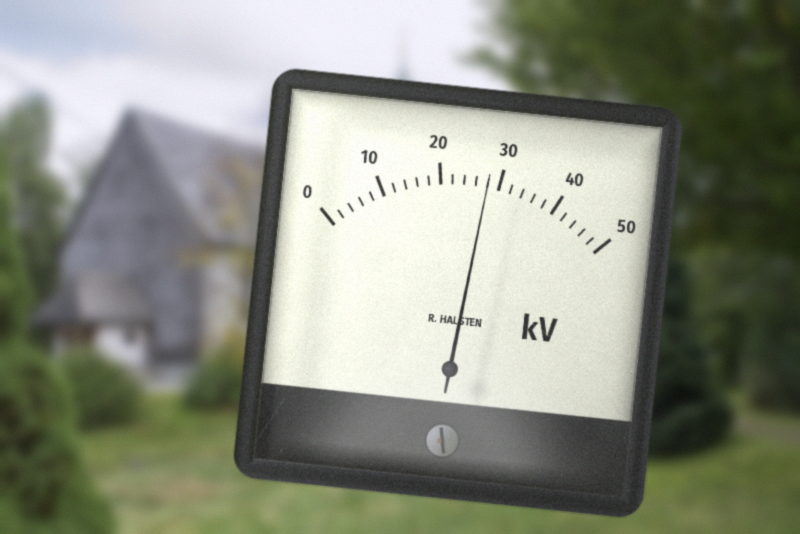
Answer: 28 kV
